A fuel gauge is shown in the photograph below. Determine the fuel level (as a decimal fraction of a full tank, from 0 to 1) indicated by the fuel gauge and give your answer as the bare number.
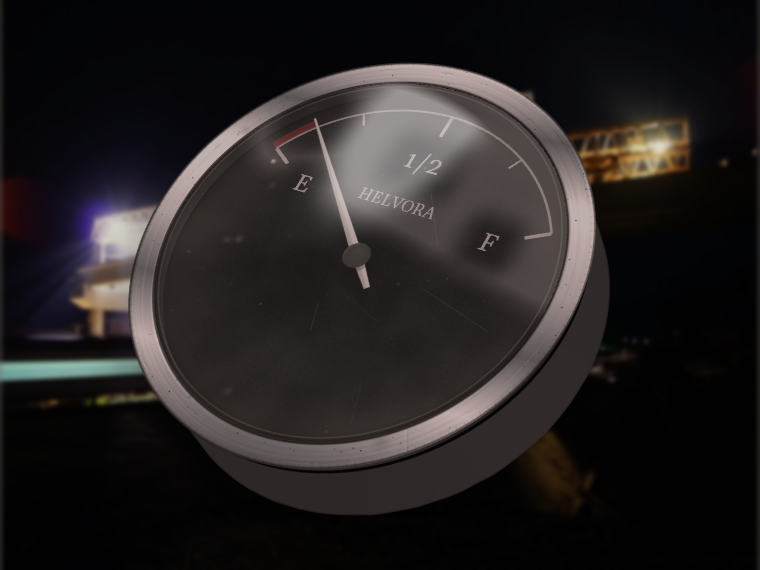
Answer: 0.125
